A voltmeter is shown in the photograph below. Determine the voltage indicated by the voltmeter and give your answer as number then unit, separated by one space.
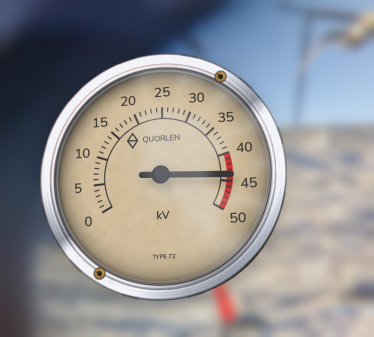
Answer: 44 kV
